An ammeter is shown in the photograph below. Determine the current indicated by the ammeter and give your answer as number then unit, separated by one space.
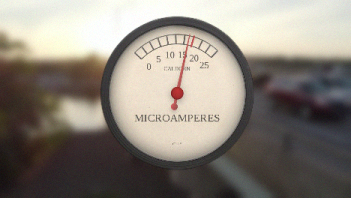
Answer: 16.25 µA
